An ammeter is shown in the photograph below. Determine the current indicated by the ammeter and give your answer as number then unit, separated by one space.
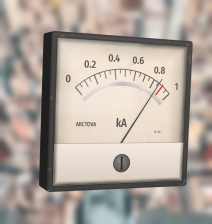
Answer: 0.85 kA
